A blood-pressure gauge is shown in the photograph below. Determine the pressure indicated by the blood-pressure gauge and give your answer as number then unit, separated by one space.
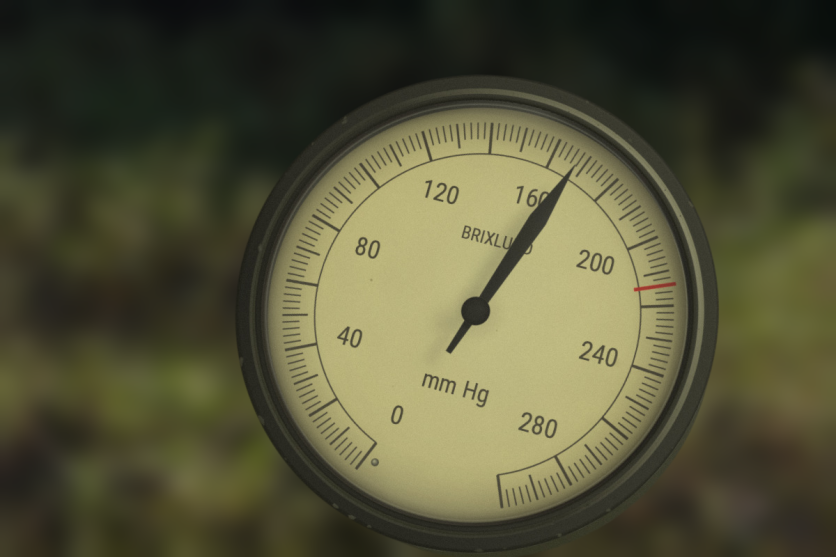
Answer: 168 mmHg
